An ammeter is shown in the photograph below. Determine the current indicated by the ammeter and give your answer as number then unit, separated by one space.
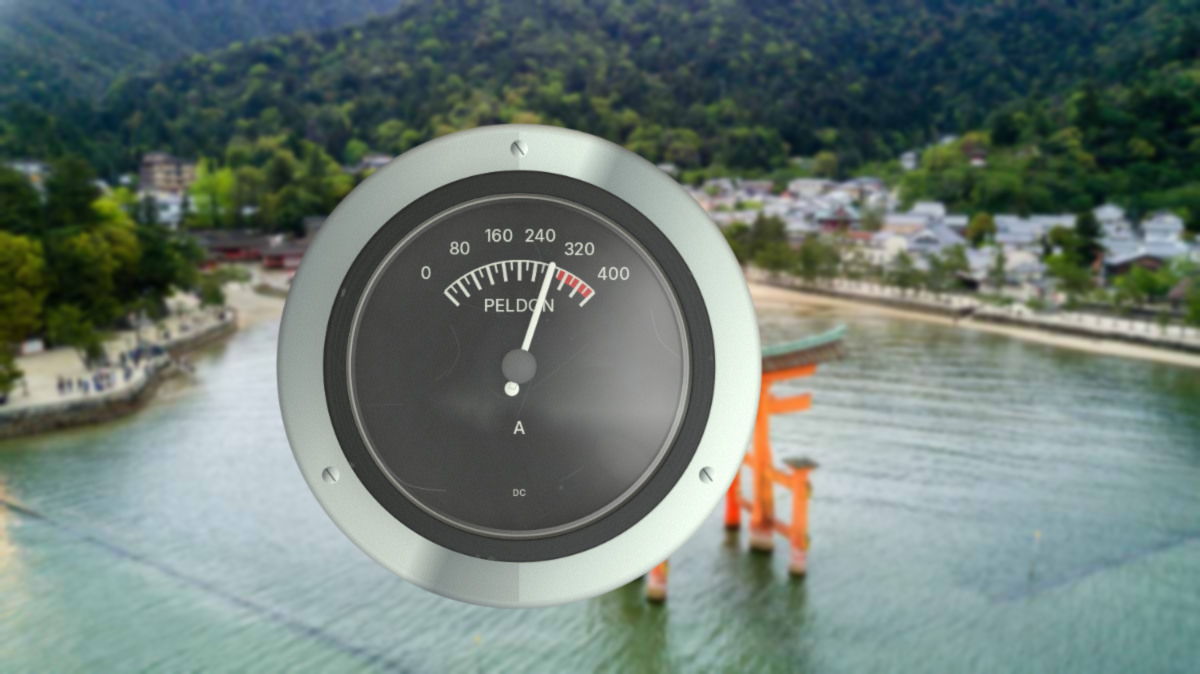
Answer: 280 A
